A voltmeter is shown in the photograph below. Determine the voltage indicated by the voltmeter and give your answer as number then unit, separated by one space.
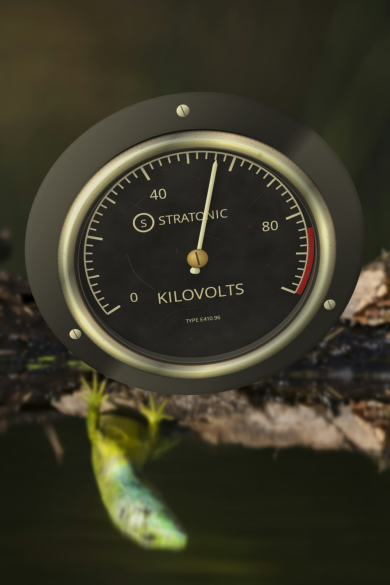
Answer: 56 kV
